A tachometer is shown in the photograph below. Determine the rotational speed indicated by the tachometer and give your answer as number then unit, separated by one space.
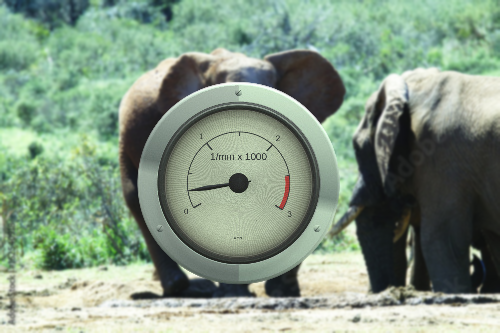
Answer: 250 rpm
